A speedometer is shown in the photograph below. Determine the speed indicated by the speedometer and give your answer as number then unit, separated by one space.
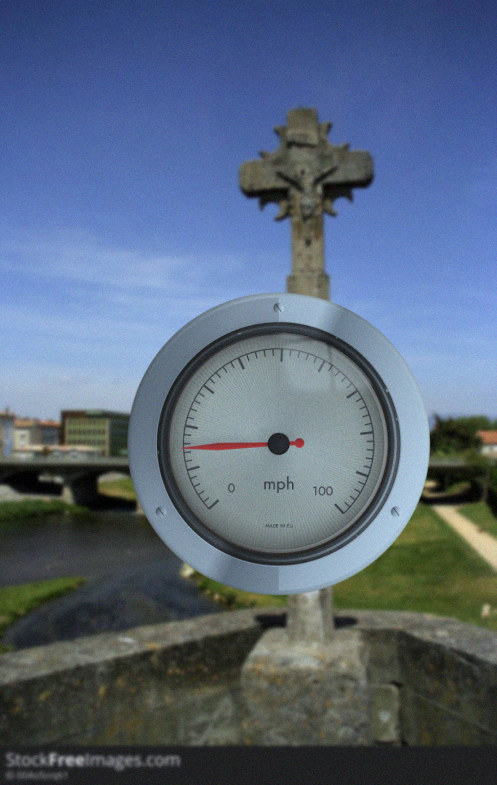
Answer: 15 mph
